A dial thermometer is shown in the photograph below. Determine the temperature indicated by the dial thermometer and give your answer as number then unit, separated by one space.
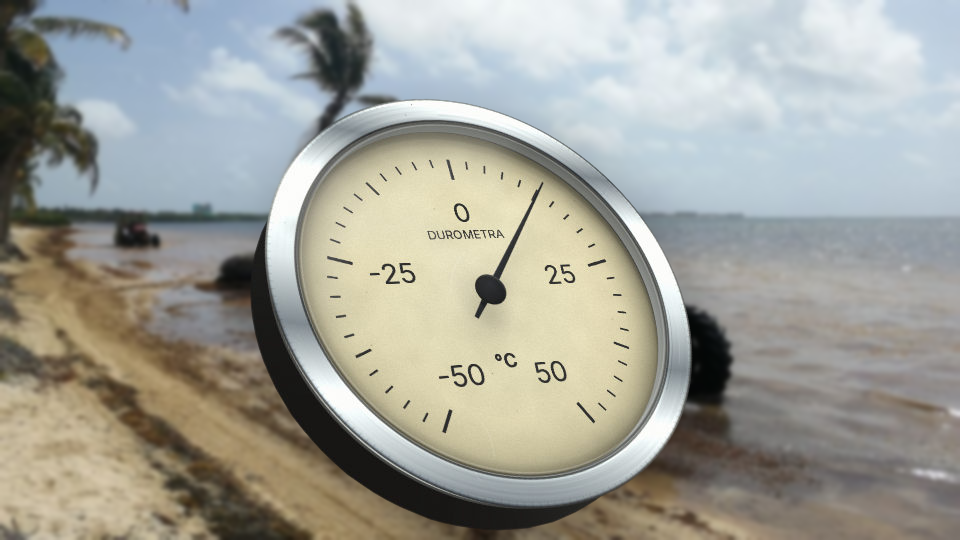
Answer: 12.5 °C
